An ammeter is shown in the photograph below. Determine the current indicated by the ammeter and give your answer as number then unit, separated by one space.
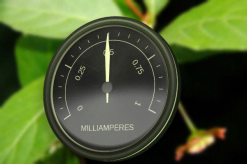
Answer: 0.5 mA
